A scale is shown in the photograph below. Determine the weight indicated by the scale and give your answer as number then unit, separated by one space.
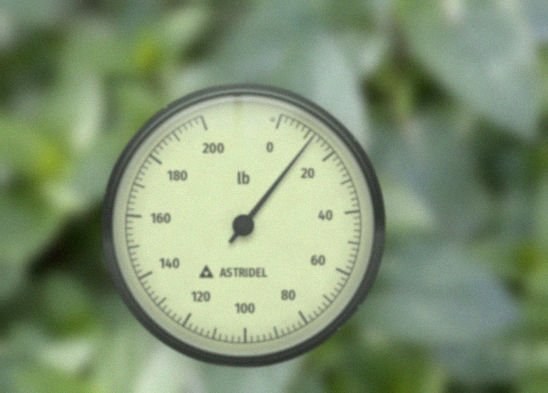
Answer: 12 lb
